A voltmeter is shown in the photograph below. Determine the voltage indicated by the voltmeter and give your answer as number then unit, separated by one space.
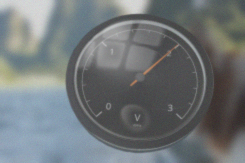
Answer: 2 V
